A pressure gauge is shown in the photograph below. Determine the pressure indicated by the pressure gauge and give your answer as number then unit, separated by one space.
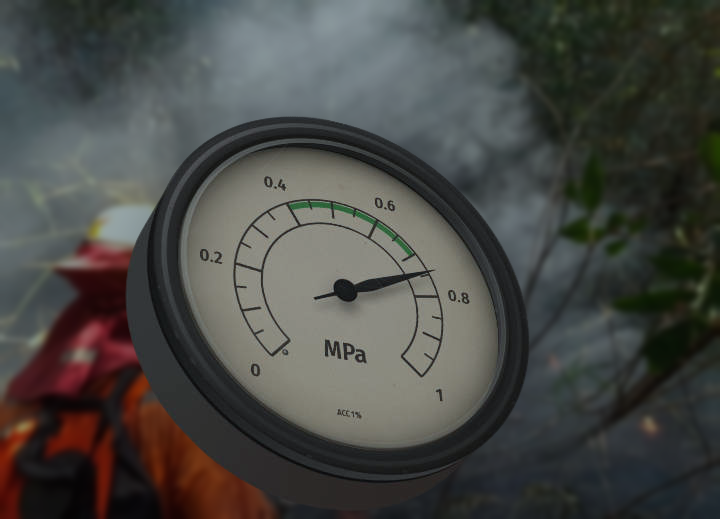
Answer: 0.75 MPa
